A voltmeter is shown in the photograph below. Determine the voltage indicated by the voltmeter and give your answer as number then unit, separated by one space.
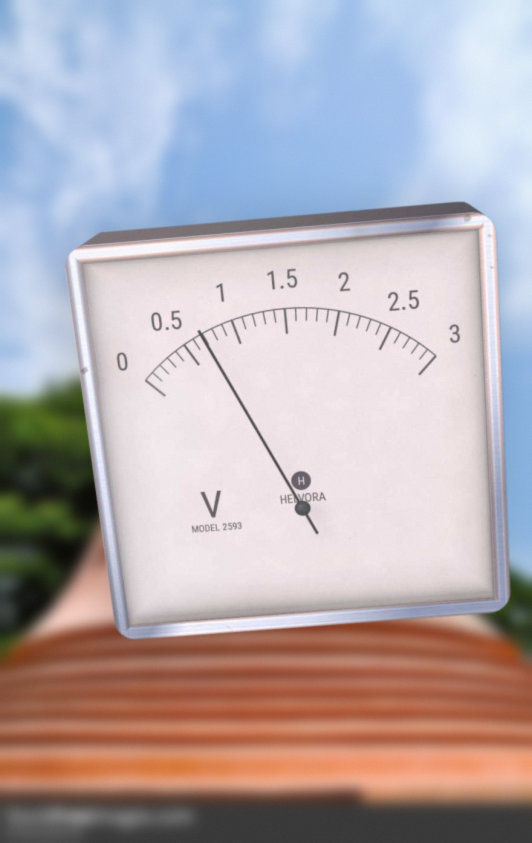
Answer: 0.7 V
